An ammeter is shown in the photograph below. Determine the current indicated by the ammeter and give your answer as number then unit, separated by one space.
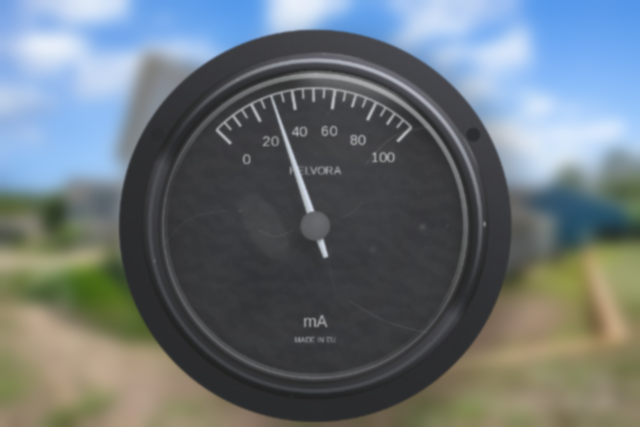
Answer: 30 mA
